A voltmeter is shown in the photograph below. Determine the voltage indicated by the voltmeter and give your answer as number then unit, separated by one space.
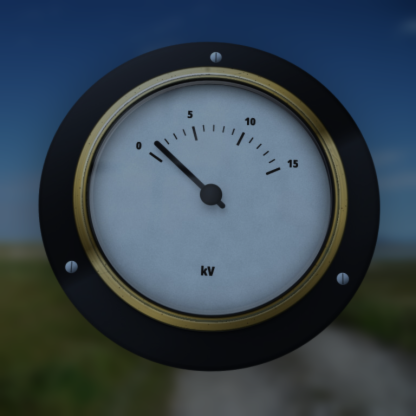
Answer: 1 kV
